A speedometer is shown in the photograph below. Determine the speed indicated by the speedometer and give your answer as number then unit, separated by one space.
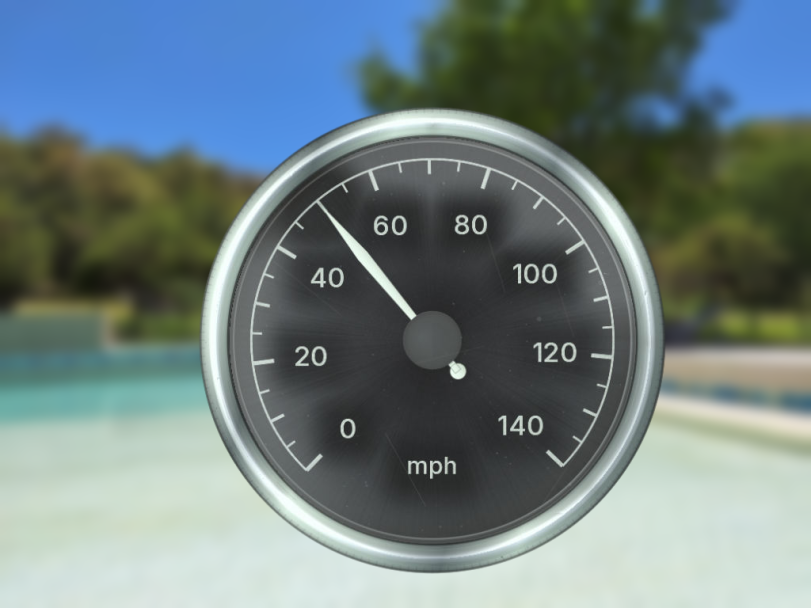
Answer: 50 mph
